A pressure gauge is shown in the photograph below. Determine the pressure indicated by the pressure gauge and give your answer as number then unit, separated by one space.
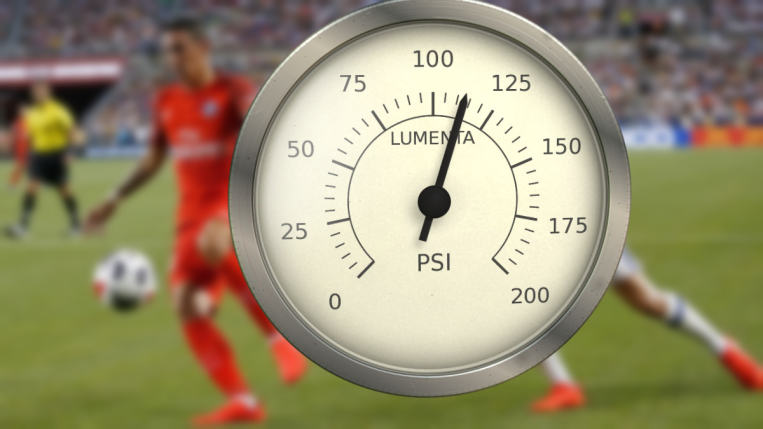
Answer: 112.5 psi
